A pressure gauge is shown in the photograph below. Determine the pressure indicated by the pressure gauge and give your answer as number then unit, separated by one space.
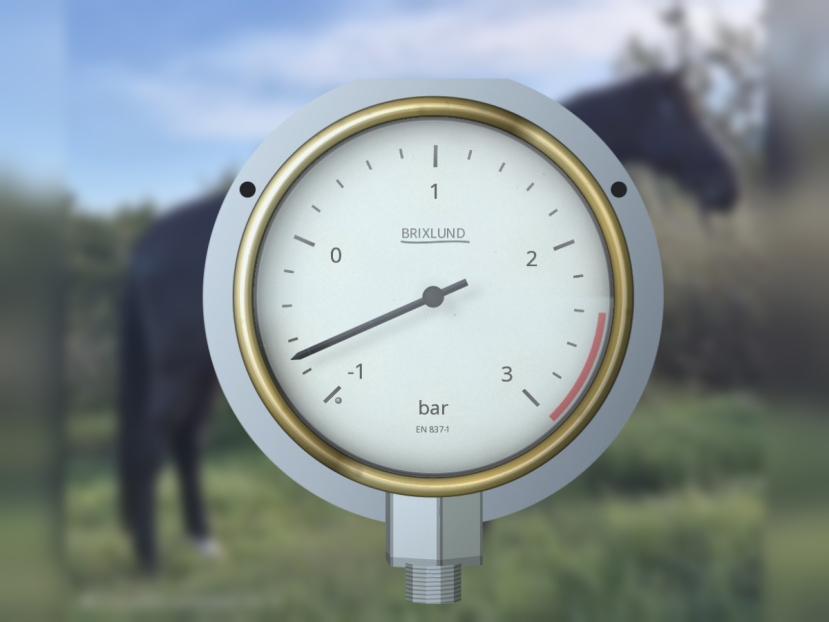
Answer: -0.7 bar
